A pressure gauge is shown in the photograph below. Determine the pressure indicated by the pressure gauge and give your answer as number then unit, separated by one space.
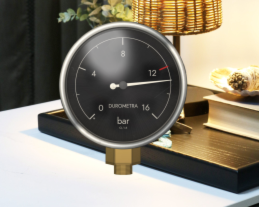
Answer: 13 bar
